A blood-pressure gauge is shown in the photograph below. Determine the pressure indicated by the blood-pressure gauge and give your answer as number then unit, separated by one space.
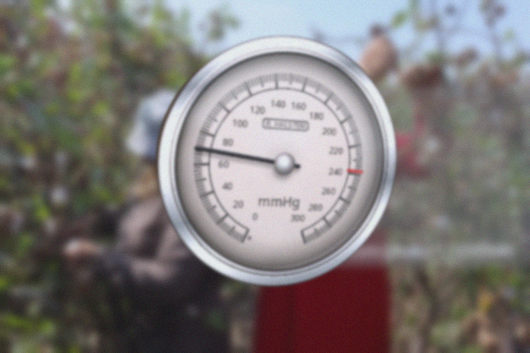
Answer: 70 mmHg
